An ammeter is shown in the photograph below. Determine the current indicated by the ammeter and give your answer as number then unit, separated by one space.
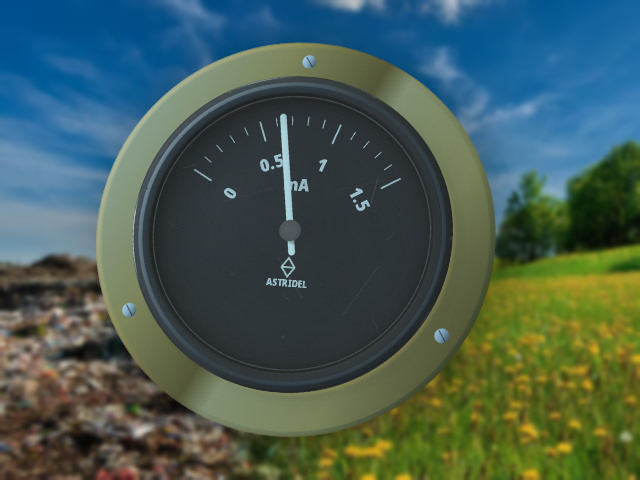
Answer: 0.65 mA
